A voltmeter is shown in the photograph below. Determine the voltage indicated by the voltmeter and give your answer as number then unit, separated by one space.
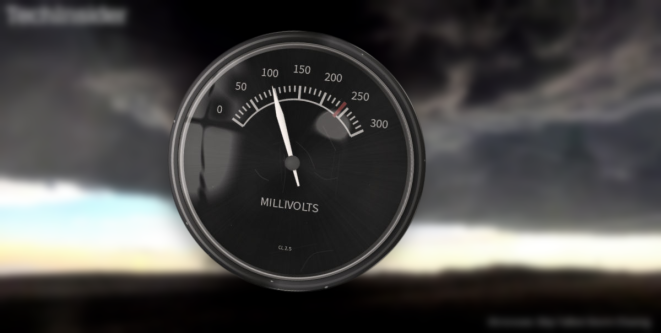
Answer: 100 mV
